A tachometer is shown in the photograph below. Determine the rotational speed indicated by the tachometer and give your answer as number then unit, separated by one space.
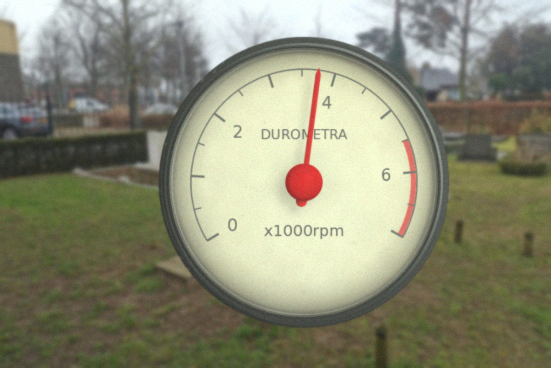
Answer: 3750 rpm
